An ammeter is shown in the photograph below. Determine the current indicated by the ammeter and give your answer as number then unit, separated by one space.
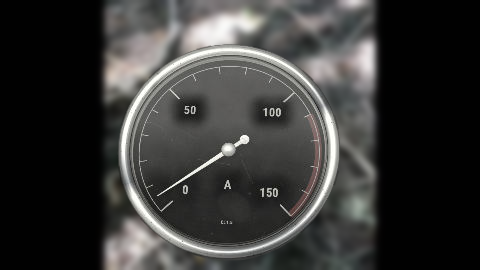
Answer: 5 A
